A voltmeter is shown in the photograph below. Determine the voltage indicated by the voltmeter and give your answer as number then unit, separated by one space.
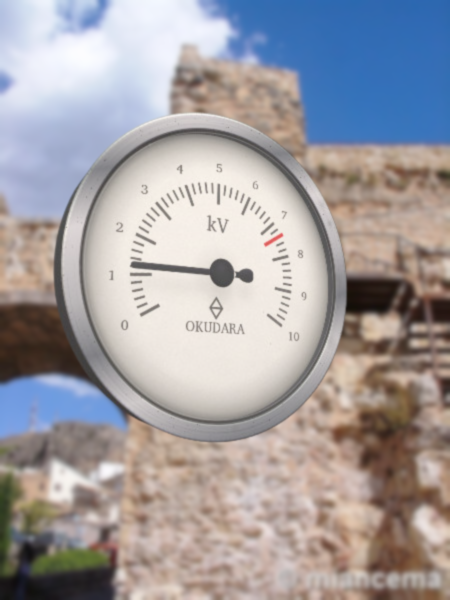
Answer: 1.2 kV
